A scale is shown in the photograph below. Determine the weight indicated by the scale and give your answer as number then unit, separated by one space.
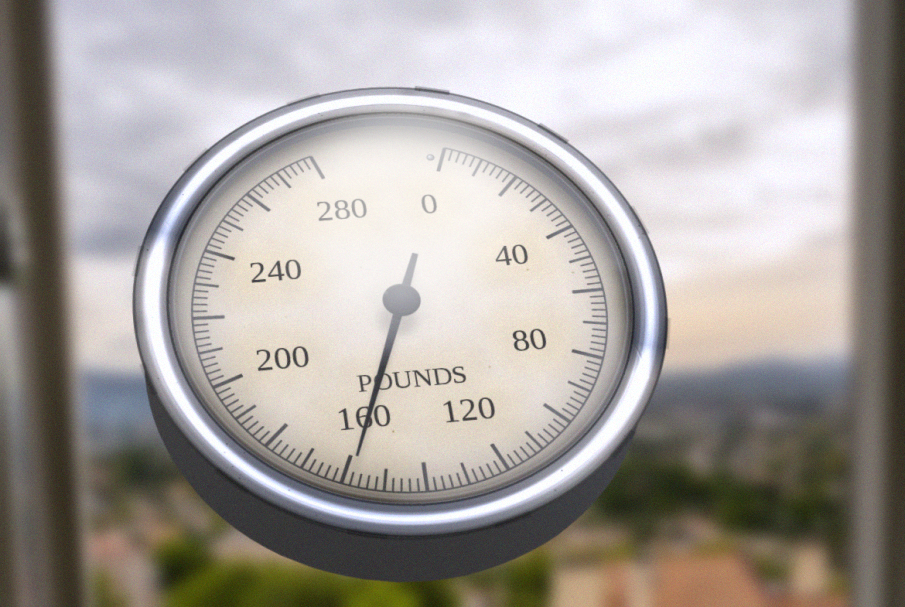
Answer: 158 lb
